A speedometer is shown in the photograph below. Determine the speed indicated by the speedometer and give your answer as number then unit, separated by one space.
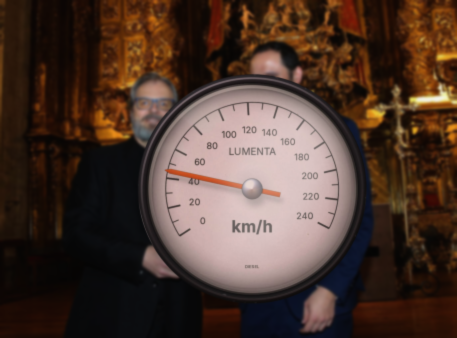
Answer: 45 km/h
